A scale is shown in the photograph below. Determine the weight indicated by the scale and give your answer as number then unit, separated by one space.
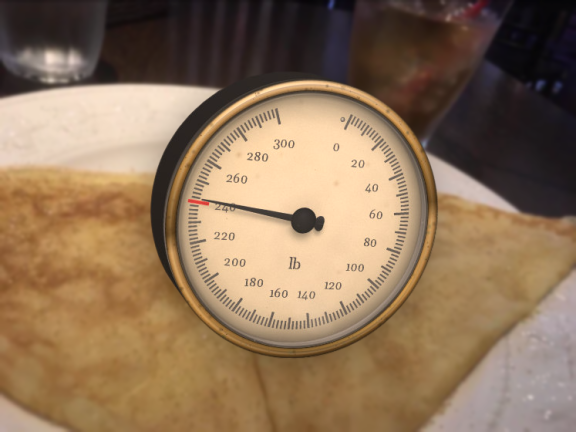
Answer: 242 lb
